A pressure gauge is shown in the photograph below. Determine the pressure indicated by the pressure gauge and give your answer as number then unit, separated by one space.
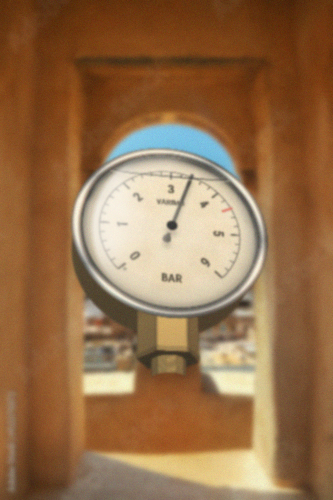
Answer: 3.4 bar
